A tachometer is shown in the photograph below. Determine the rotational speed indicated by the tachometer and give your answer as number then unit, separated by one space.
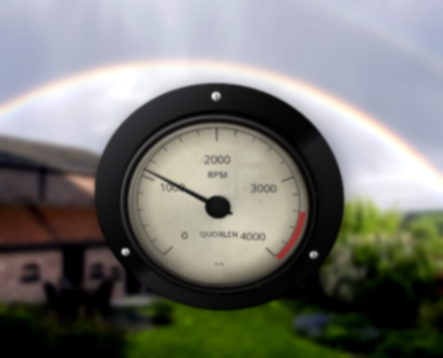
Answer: 1100 rpm
